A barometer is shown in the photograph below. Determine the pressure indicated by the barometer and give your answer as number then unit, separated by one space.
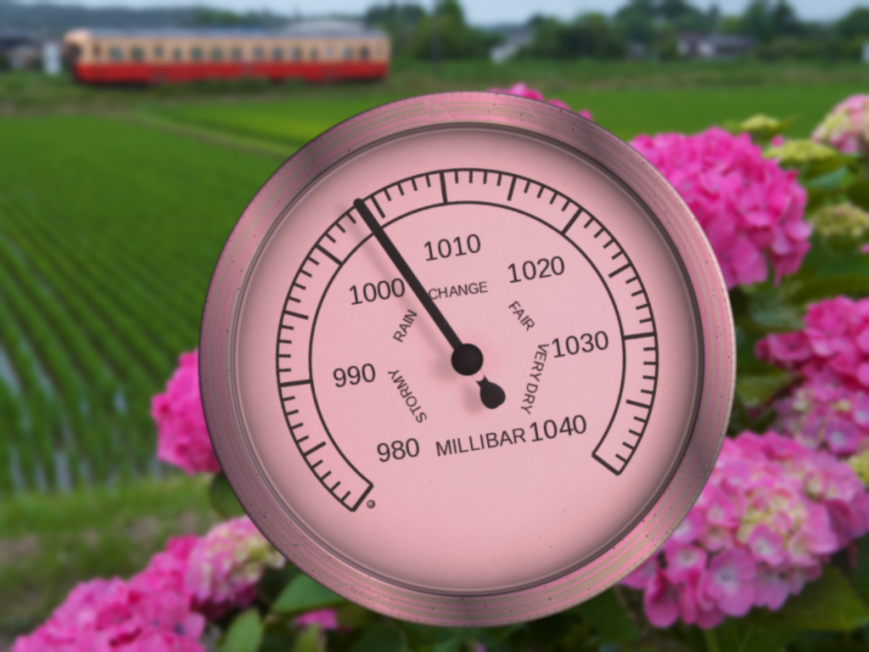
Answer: 1004 mbar
